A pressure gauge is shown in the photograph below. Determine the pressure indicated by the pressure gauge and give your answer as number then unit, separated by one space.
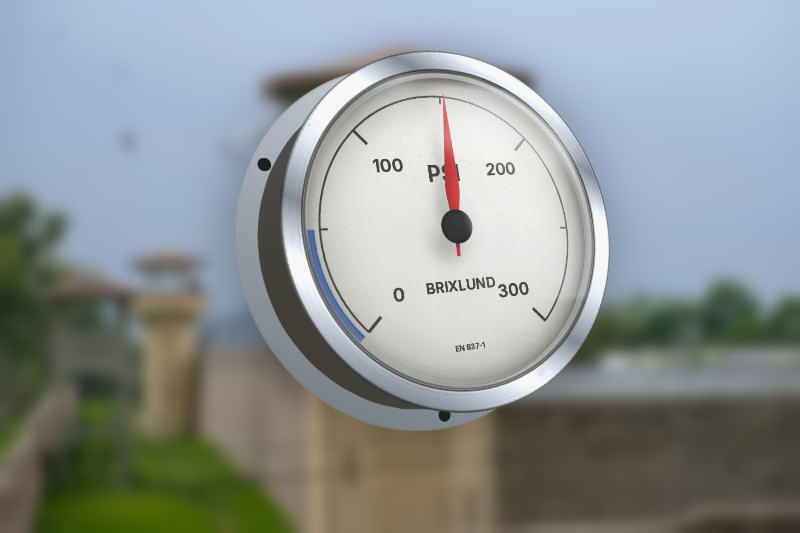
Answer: 150 psi
